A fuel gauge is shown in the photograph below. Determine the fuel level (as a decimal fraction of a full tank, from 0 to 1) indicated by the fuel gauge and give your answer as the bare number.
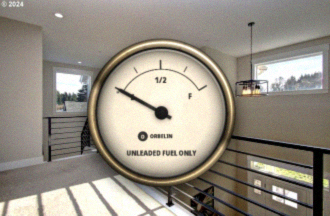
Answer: 0
